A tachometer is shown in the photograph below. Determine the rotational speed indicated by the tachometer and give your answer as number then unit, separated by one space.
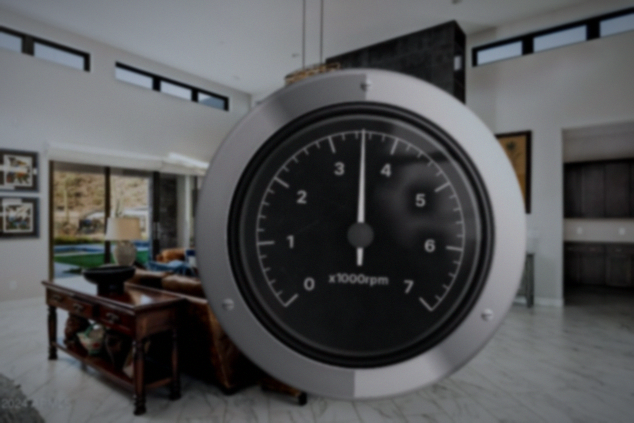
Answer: 3500 rpm
